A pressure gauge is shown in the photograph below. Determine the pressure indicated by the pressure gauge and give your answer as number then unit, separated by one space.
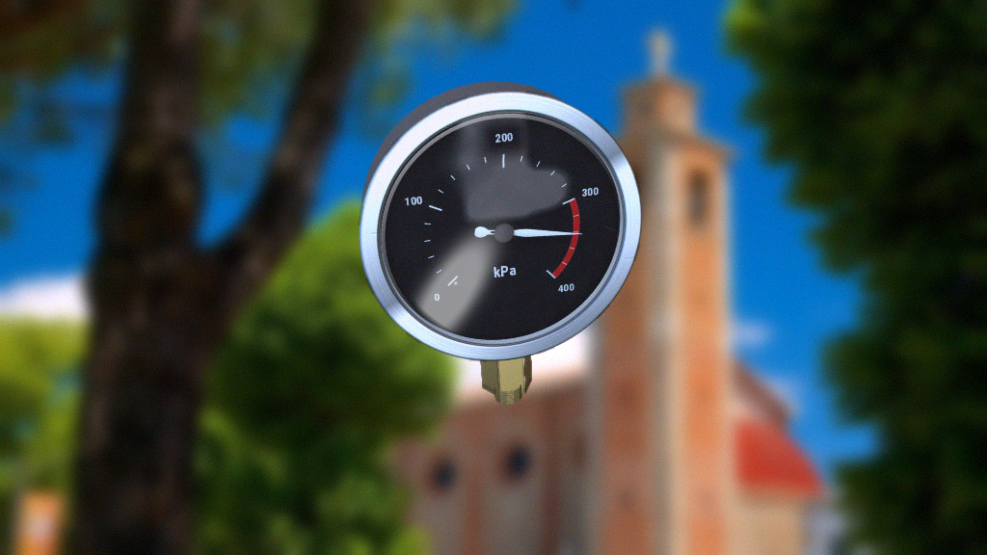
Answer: 340 kPa
